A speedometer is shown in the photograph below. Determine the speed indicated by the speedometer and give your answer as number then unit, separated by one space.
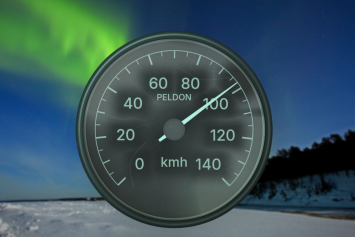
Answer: 97.5 km/h
